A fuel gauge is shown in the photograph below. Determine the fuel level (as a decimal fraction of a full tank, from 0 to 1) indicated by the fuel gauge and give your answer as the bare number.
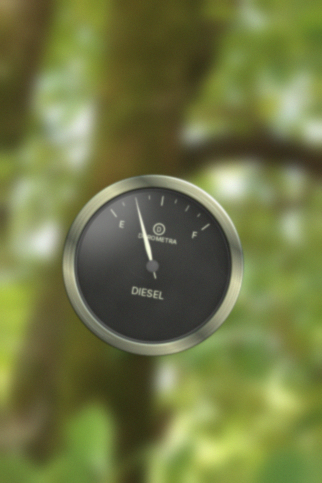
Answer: 0.25
